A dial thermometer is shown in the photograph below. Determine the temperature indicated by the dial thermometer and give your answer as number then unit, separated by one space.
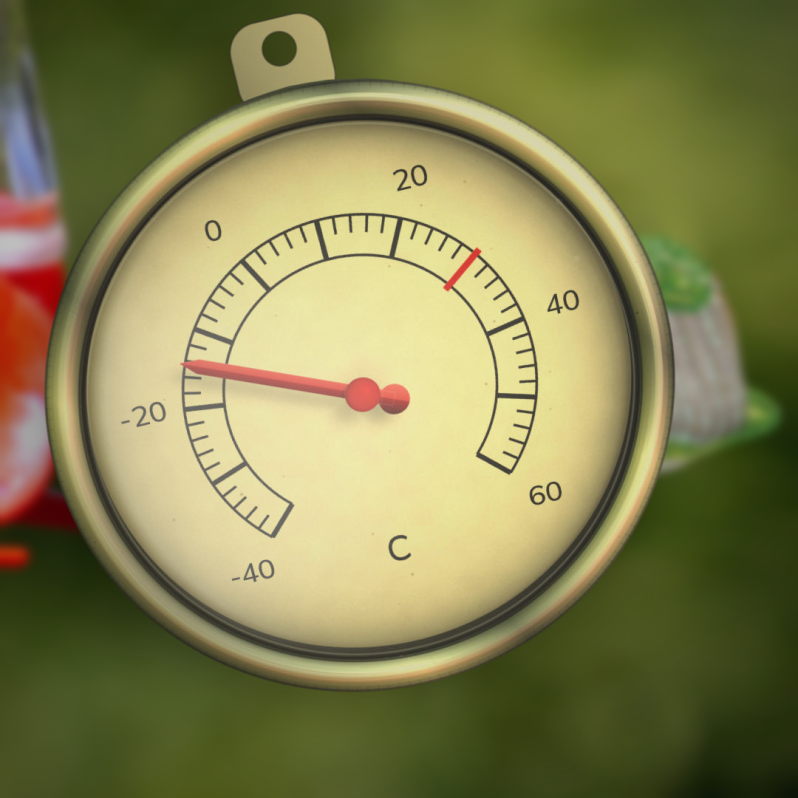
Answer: -14 °C
